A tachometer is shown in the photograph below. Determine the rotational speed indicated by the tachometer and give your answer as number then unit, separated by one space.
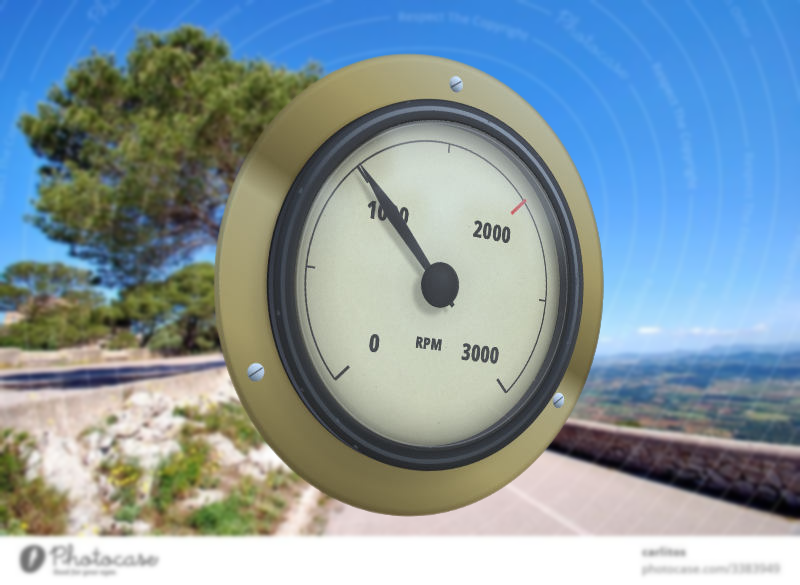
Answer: 1000 rpm
